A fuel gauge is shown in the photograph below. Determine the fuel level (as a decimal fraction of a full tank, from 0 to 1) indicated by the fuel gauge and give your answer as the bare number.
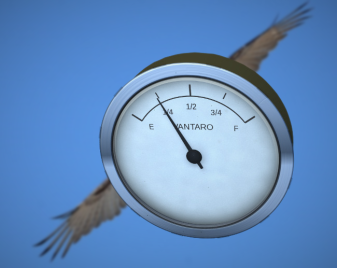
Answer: 0.25
